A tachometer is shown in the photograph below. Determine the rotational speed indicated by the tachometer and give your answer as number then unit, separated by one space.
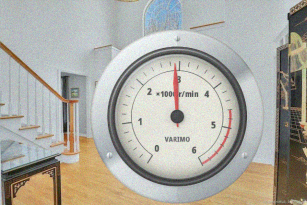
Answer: 2900 rpm
